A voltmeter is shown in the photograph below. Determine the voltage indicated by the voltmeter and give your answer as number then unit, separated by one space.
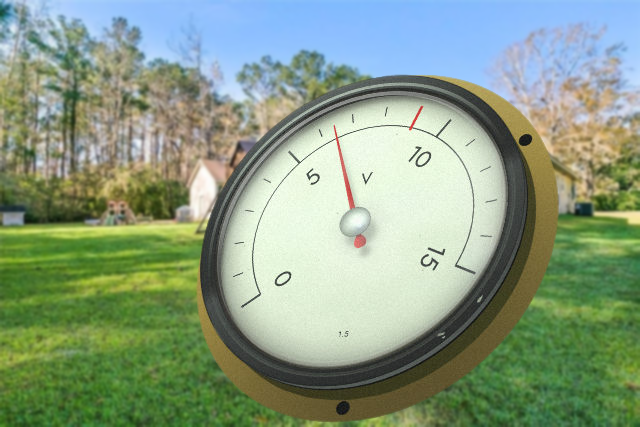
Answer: 6.5 V
